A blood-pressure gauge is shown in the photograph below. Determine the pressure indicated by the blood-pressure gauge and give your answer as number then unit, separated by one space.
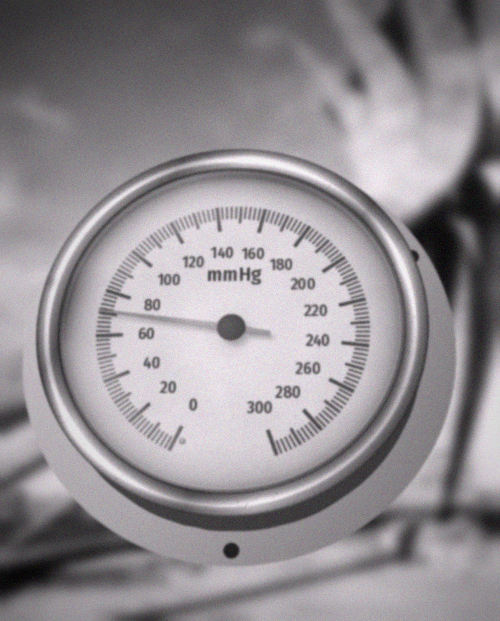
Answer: 70 mmHg
